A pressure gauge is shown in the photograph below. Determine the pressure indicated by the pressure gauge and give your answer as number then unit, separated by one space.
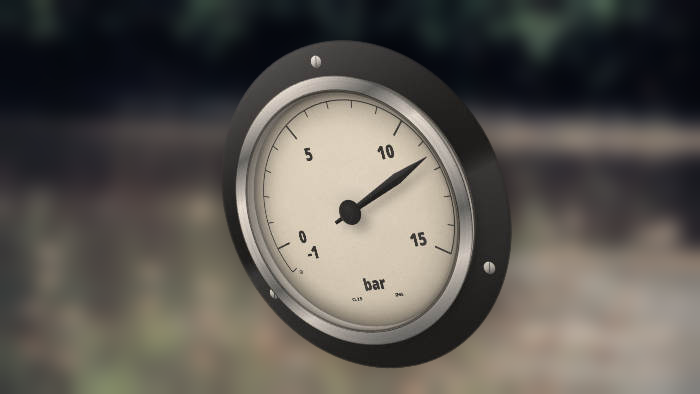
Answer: 11.5 bar
